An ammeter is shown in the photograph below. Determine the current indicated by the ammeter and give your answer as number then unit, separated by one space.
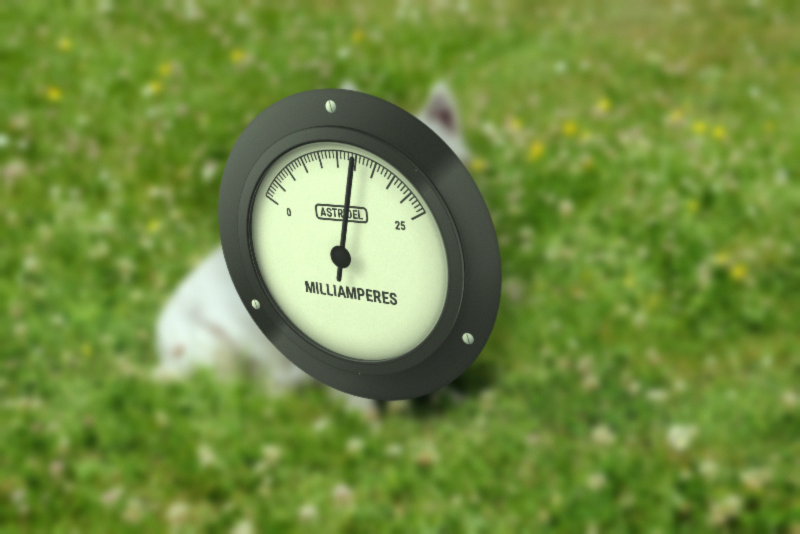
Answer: 15 mA
